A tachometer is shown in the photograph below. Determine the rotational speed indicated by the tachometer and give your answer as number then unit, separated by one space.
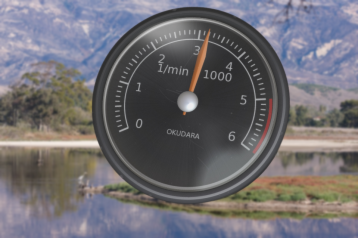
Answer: 3200 rpm
